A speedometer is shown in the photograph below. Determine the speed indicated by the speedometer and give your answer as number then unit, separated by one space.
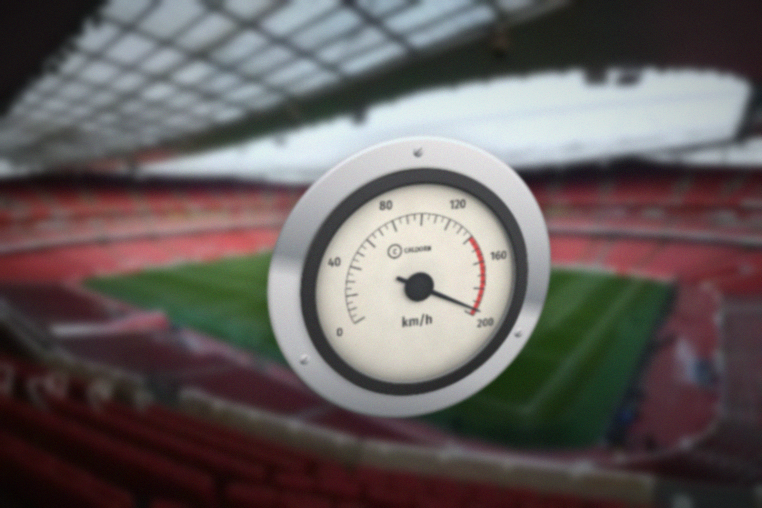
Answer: 195 km/h
